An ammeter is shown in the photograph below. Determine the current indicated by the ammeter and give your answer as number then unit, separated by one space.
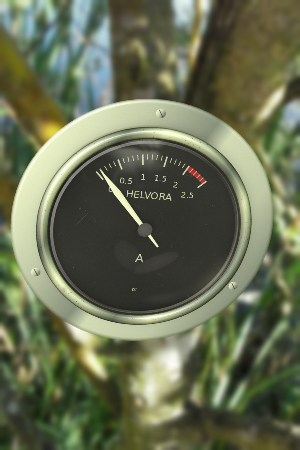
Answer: 0.1 A
